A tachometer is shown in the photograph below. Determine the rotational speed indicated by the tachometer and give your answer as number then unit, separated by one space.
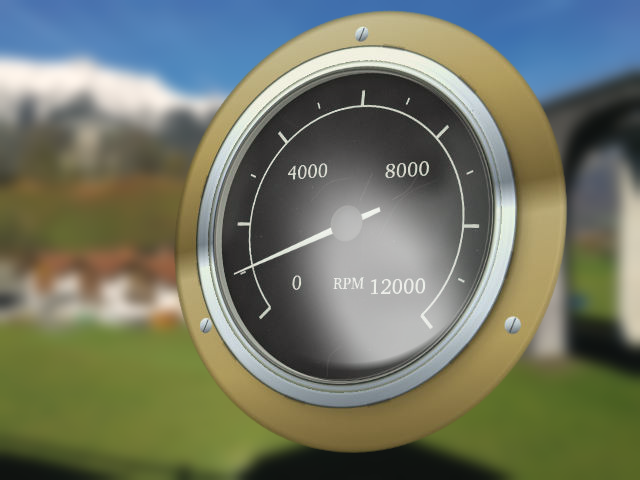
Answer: 1000 rpm
